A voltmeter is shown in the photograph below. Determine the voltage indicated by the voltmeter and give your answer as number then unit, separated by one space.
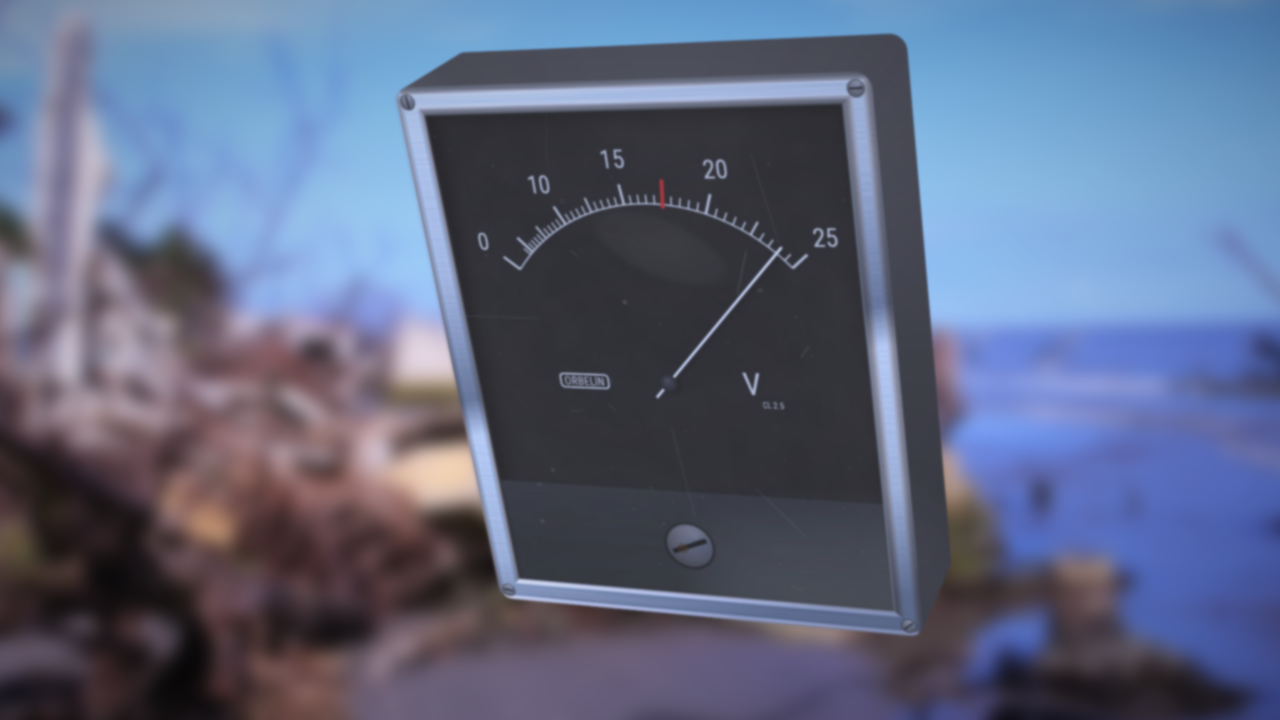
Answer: 24 V
